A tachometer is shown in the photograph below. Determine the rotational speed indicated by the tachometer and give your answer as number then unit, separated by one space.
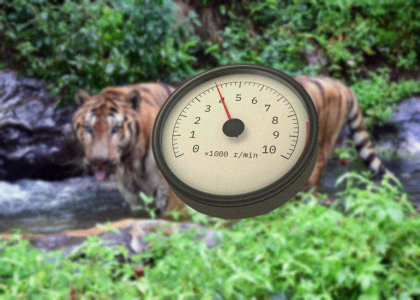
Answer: 4000 rpm
